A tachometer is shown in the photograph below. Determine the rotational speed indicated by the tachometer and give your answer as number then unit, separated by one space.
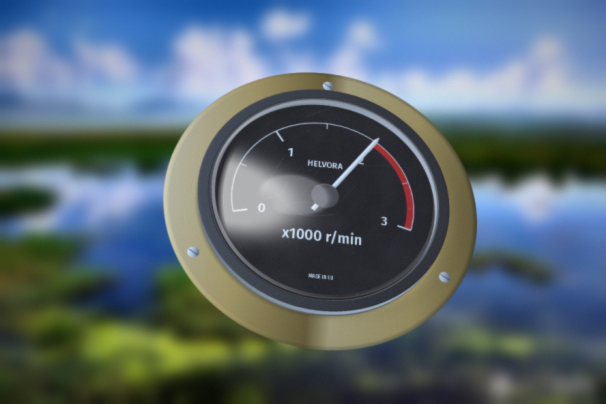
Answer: 2000 rpm
